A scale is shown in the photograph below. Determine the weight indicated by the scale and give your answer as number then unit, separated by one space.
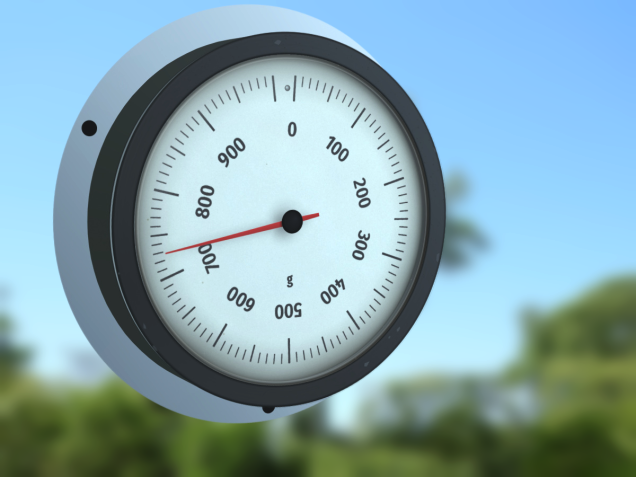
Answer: 730 g
